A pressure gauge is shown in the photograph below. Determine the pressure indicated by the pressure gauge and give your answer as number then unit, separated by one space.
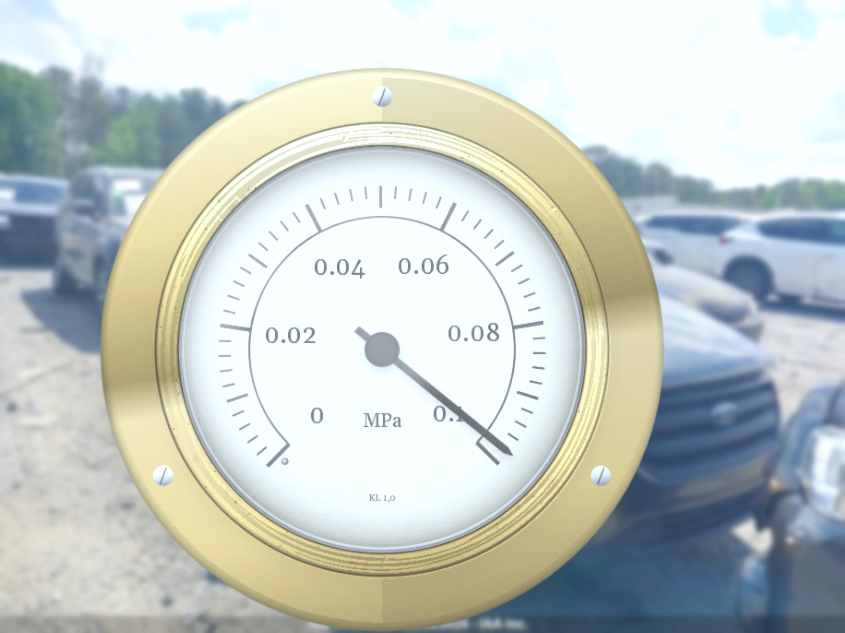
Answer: 0.098 MPa
